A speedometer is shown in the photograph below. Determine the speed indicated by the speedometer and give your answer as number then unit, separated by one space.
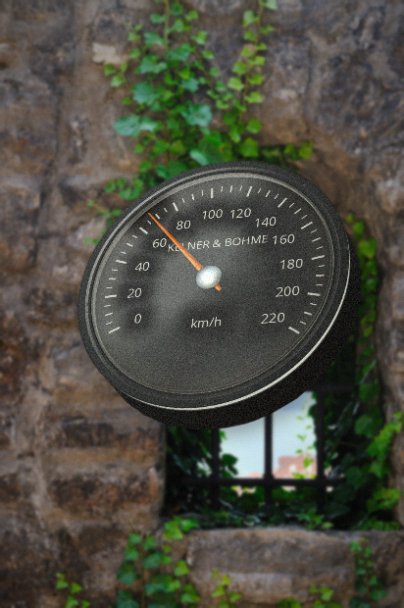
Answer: 67.5 km/h
